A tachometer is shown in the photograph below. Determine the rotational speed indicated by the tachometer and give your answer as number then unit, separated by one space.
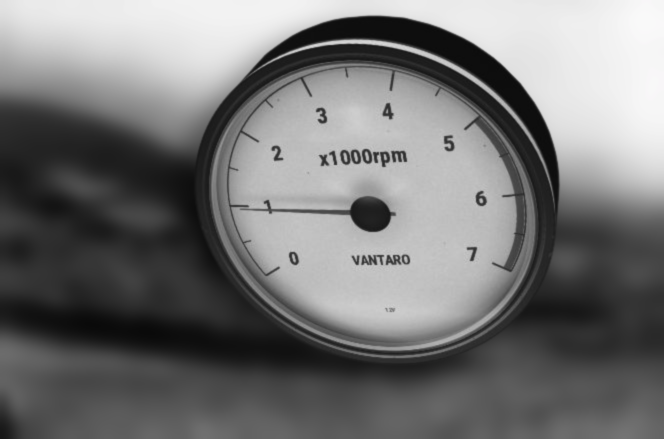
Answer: 1000 rpm
